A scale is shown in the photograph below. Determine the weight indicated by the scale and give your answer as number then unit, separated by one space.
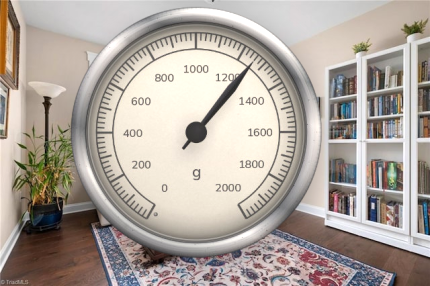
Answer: 1260 g
